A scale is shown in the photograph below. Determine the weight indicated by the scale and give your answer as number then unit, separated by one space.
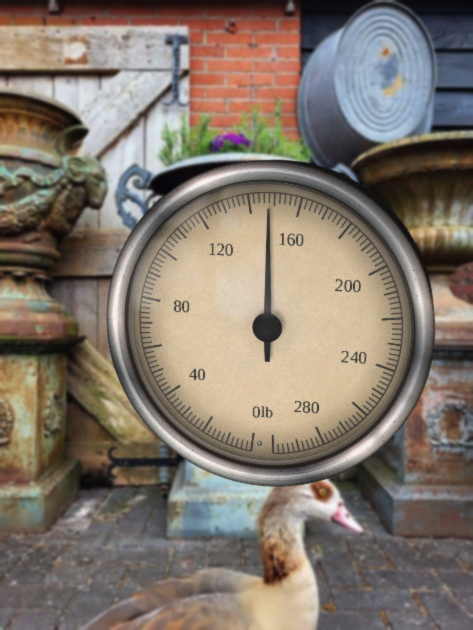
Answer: 148 lb
